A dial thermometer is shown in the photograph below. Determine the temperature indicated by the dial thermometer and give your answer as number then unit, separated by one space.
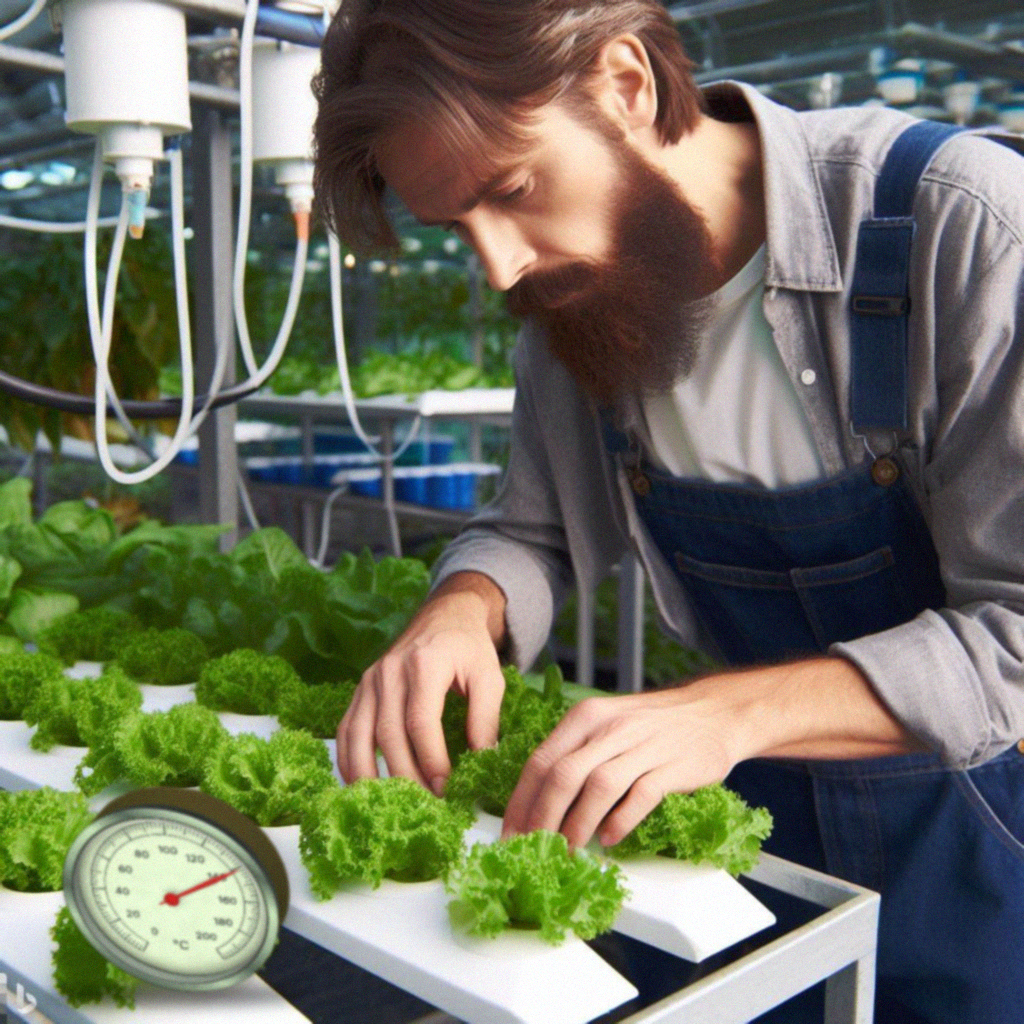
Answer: 140 °C
